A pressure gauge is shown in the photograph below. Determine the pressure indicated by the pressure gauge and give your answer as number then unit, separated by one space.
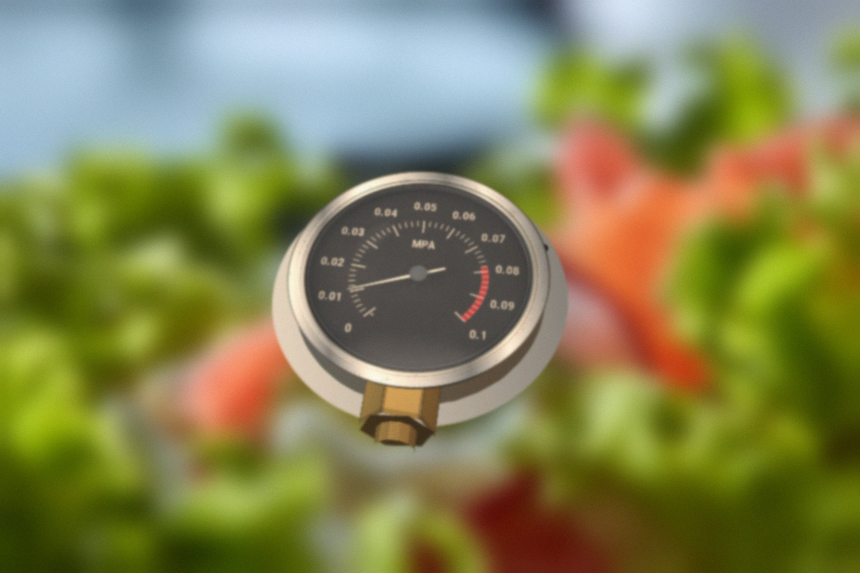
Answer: 0.01 MPa
